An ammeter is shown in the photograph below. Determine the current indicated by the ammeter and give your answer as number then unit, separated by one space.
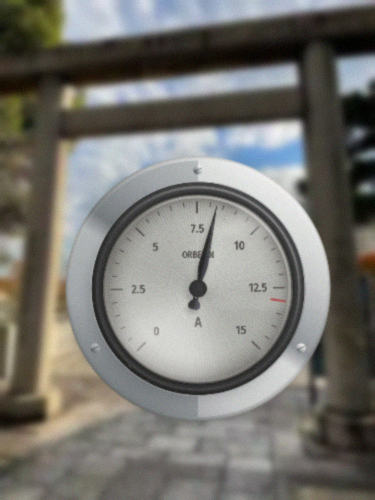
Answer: 8.25 A
